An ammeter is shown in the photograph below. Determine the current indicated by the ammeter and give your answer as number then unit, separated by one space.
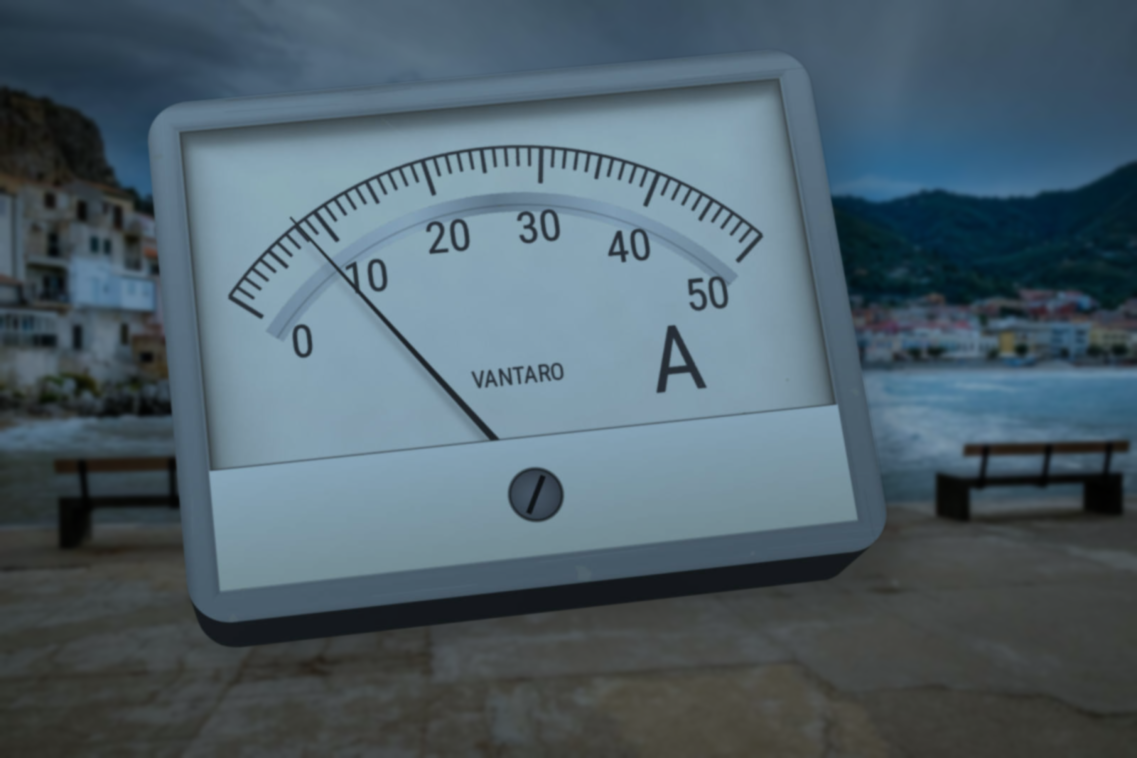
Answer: 8 A
